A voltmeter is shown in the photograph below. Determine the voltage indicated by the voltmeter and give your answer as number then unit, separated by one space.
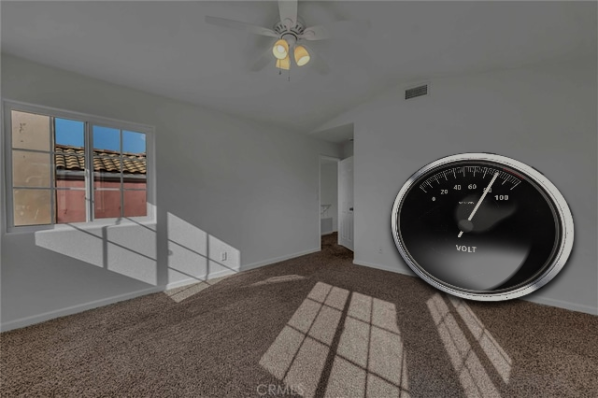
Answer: 80 V
